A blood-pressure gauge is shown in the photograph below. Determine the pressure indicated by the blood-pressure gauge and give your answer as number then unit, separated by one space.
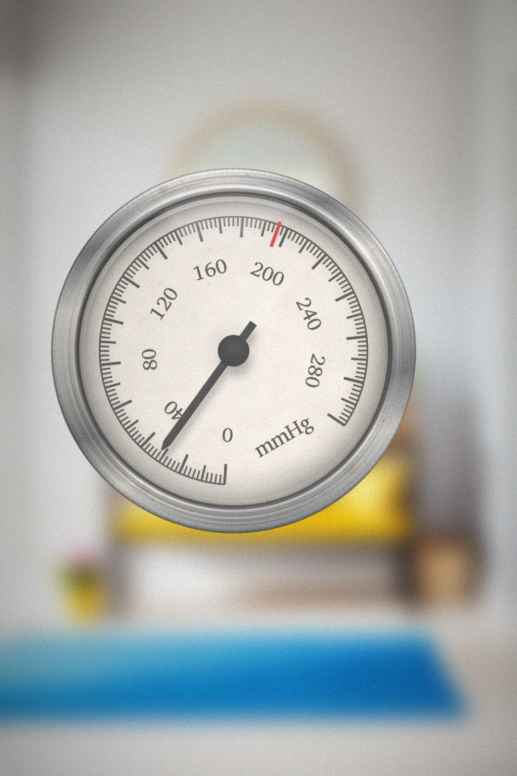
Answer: 32 mmHg
